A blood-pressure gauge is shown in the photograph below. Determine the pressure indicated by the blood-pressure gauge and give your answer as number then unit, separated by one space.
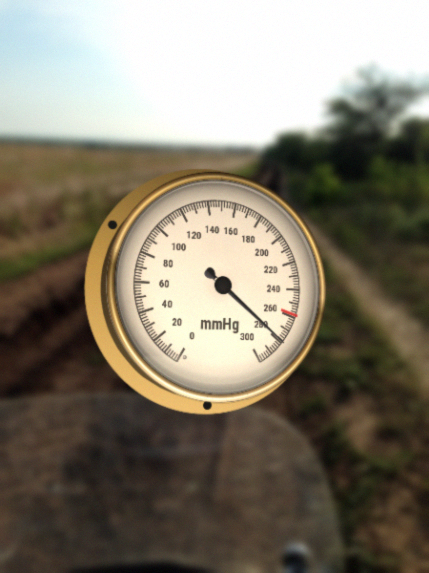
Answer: 280 mmHg
